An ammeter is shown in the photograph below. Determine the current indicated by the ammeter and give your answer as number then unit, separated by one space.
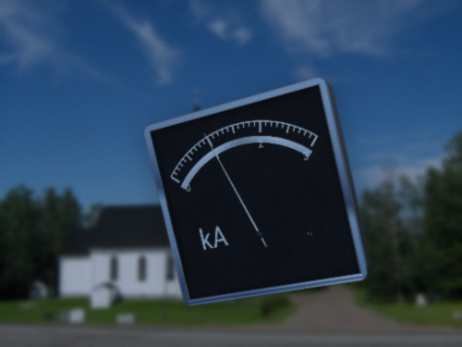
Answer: 1 kA
